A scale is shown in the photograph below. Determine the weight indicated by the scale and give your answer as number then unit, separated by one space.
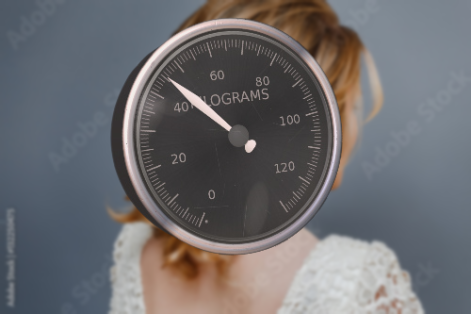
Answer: 45 kg
